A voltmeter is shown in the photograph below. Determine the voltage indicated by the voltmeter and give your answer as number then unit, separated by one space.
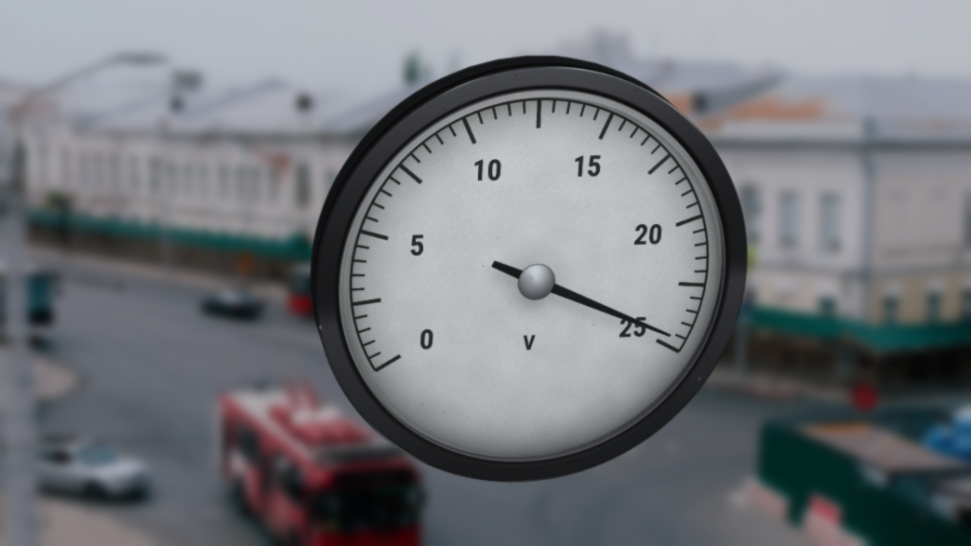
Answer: 24.5 V
